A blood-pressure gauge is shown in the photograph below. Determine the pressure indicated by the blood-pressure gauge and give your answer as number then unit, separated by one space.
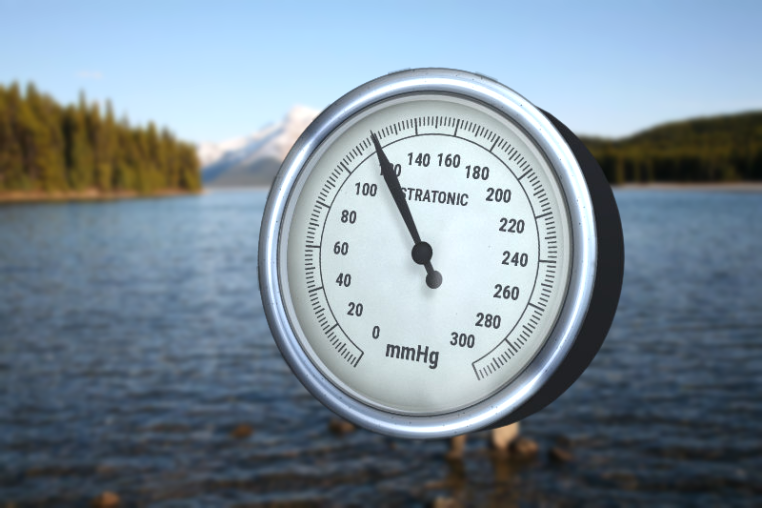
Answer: 120 mmHg
